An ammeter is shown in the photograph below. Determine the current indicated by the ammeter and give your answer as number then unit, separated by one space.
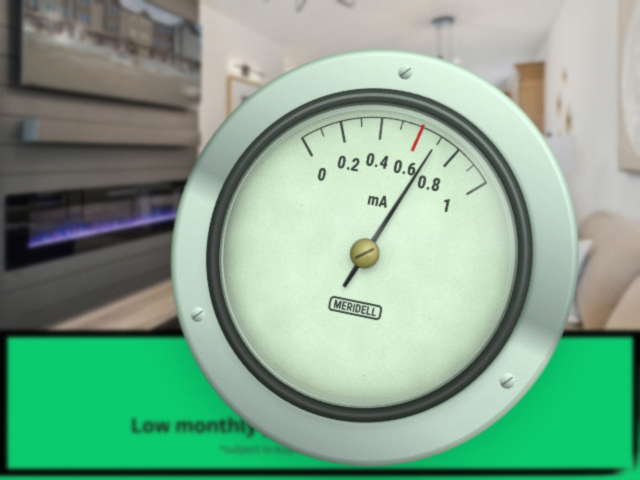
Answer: 0.7 mA
